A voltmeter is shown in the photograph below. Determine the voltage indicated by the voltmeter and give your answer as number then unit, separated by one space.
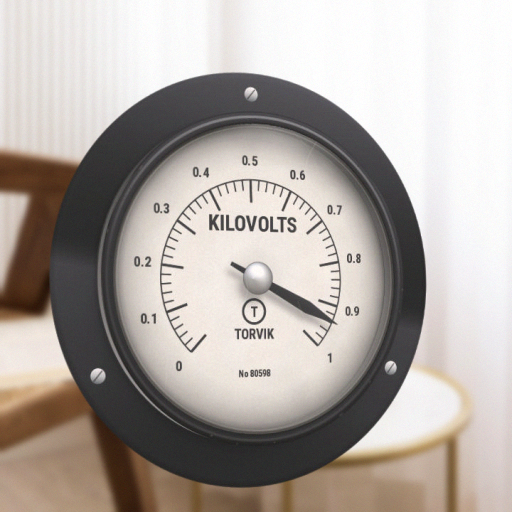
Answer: 0.94 kV
